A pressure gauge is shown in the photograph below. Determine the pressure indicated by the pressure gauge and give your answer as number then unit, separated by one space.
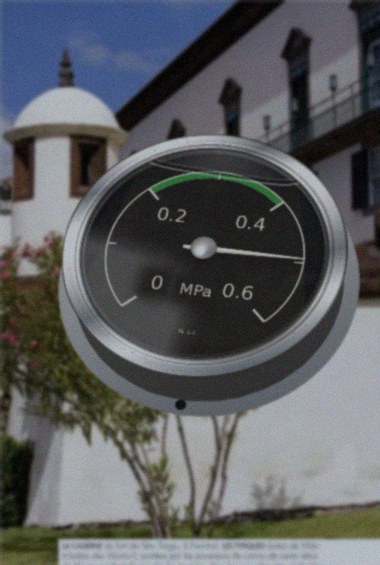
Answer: 0.5 MPa
